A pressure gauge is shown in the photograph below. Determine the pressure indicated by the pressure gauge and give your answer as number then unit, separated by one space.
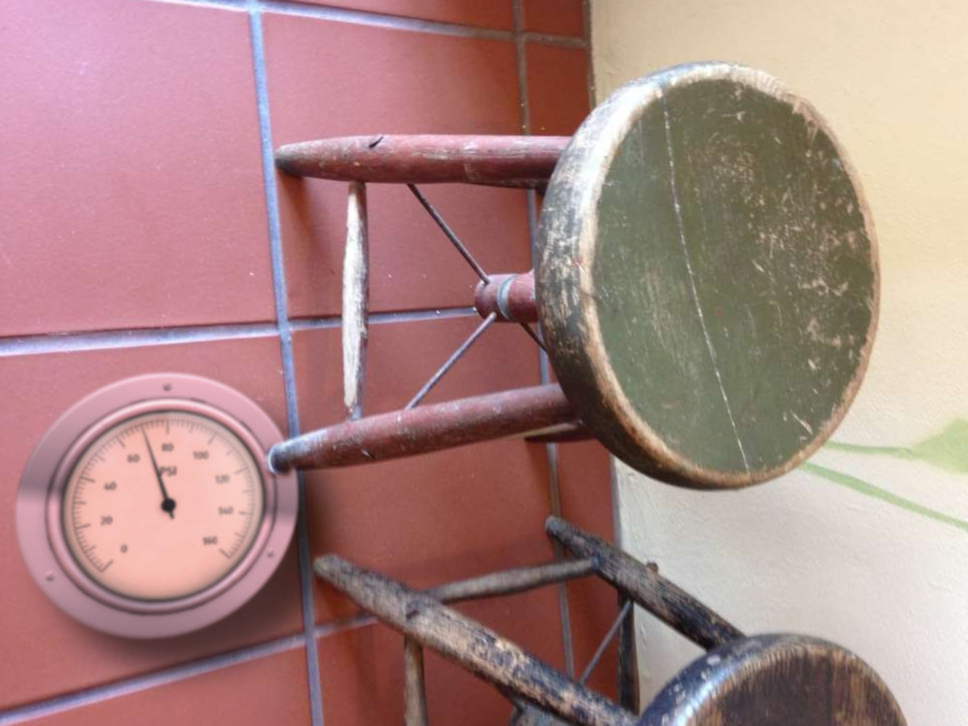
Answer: 70 psi
